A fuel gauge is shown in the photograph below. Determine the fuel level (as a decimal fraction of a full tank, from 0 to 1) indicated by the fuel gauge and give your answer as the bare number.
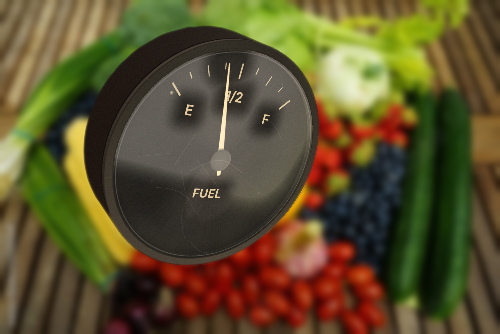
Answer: 0.375
